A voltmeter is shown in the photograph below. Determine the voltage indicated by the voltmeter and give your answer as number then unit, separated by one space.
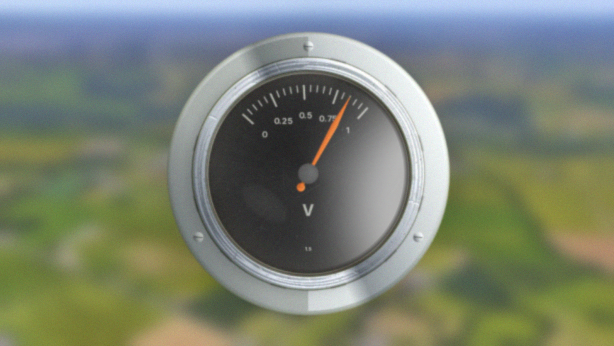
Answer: 0.85 V
